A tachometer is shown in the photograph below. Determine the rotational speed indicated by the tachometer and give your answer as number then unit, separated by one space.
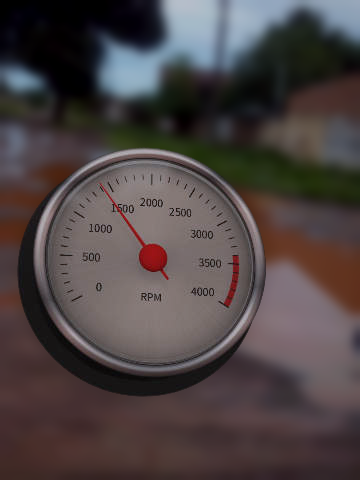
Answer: 1400 rpm
